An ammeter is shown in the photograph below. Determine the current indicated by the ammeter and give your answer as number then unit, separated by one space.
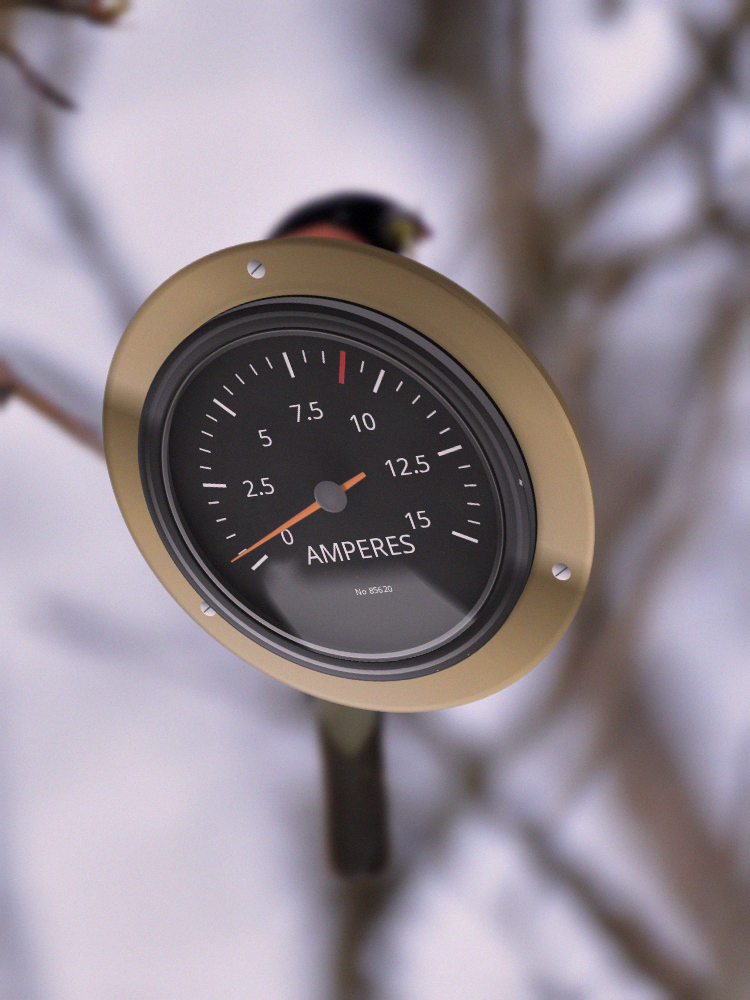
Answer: 0.5 A
